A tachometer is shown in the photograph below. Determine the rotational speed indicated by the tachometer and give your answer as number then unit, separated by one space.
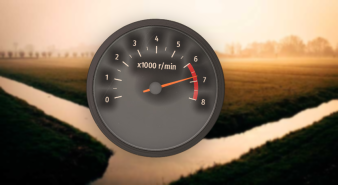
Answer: 6750 rpm
